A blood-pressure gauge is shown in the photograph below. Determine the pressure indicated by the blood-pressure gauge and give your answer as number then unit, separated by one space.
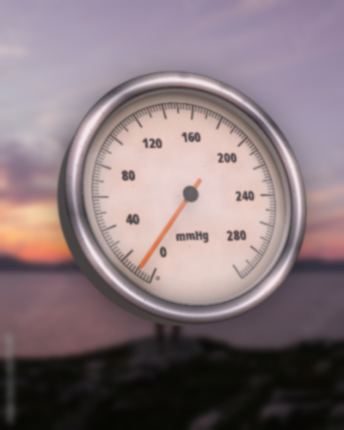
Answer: 10 mmHg
